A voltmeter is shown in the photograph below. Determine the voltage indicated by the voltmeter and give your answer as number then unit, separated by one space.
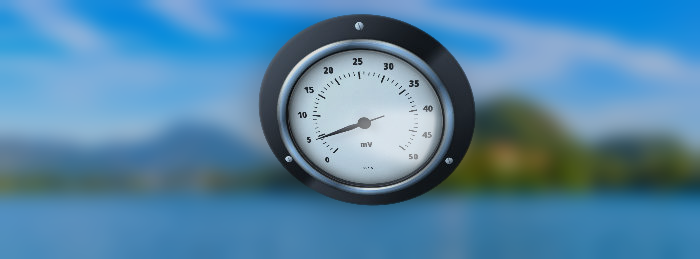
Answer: 5 mV
